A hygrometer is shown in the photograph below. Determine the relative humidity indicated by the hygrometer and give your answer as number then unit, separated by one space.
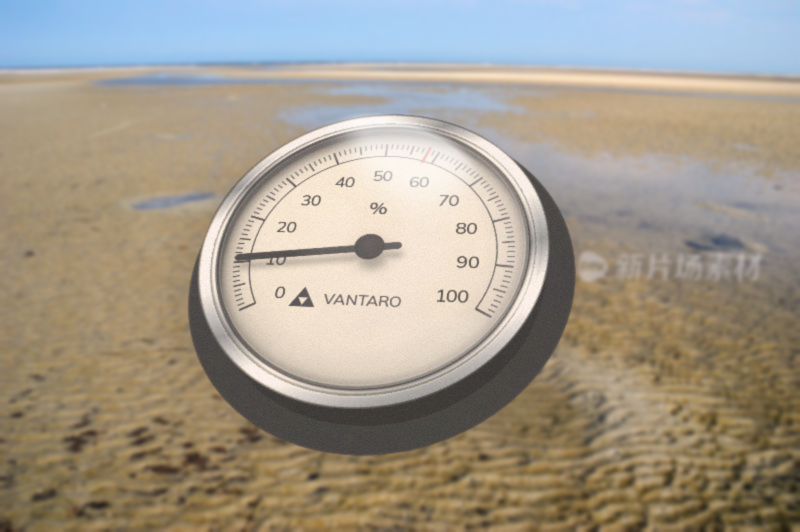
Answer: 10 %
